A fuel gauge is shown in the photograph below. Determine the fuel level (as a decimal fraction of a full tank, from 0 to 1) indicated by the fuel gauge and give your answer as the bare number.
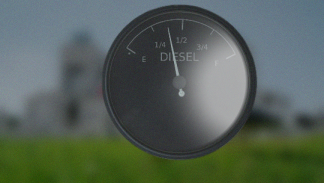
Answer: 0.375
